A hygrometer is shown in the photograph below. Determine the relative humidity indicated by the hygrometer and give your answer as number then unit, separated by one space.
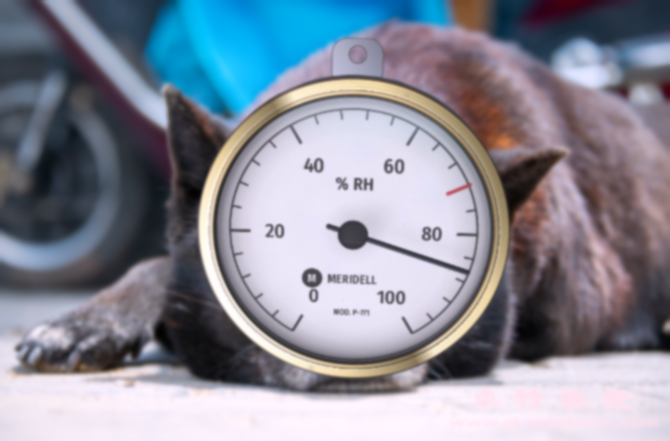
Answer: 86 %
